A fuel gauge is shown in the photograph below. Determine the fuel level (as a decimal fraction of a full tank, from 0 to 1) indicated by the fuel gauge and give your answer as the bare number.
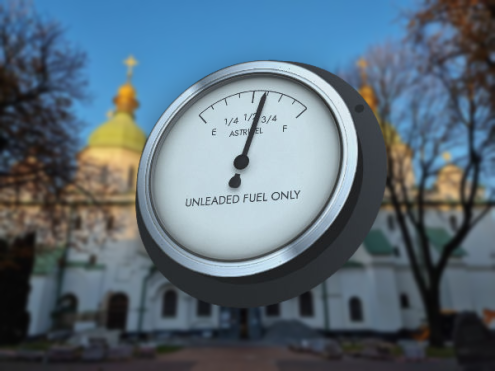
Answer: 0.625
